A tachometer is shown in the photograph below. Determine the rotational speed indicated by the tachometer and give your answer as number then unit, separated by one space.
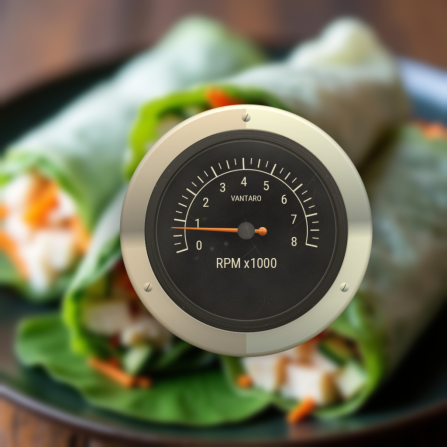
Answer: 750 rpm
